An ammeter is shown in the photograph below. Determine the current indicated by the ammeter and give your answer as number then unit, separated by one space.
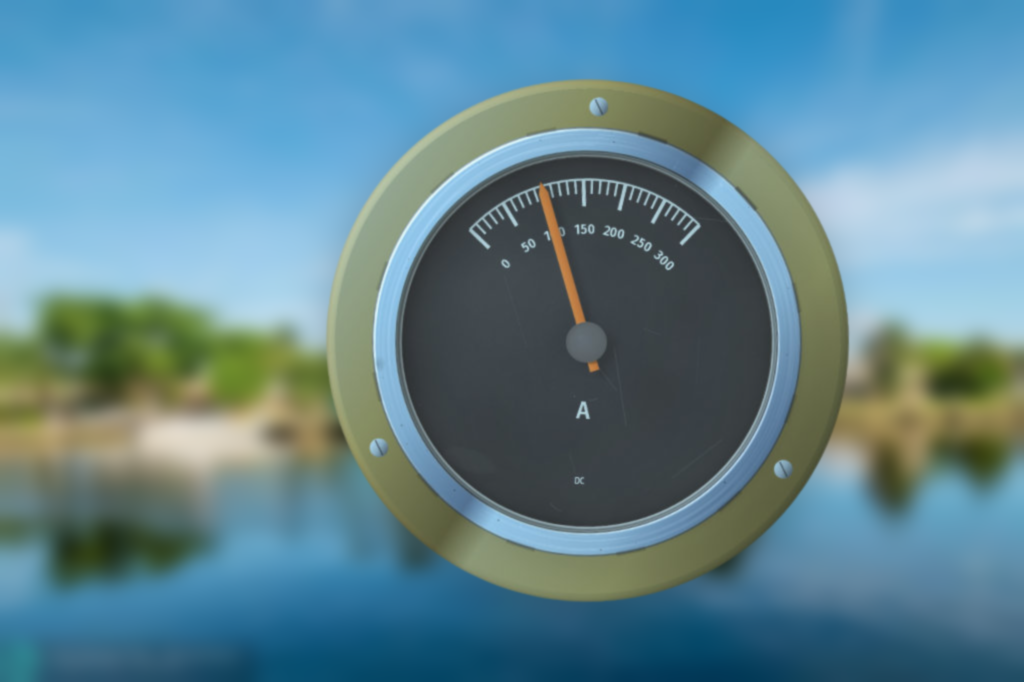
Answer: 100 A
